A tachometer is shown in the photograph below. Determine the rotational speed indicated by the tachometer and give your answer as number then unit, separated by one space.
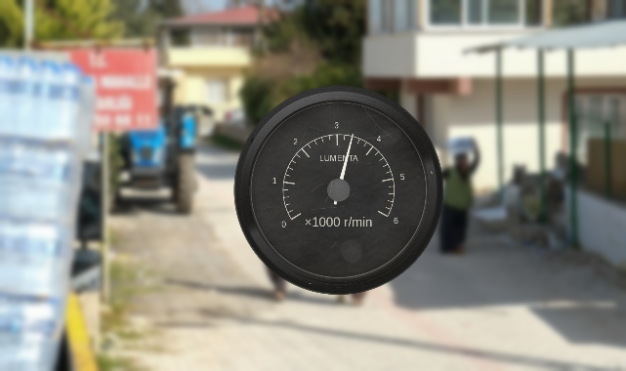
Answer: 3400 rpm
